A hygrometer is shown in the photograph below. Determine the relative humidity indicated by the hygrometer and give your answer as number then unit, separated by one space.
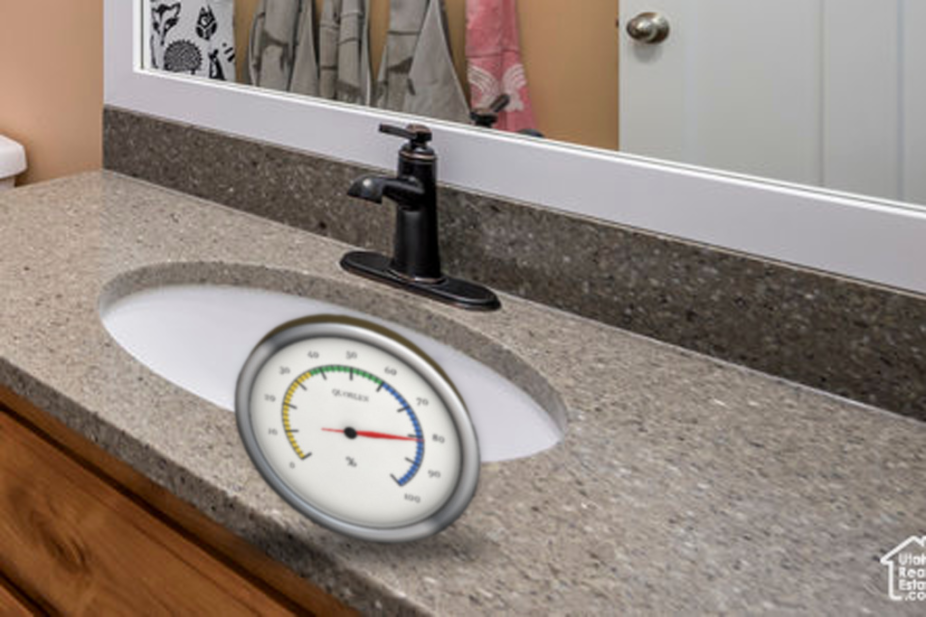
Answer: 80 %
